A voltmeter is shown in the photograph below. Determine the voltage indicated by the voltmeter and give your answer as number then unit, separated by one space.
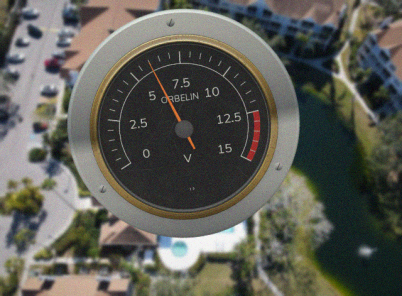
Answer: 6 V
